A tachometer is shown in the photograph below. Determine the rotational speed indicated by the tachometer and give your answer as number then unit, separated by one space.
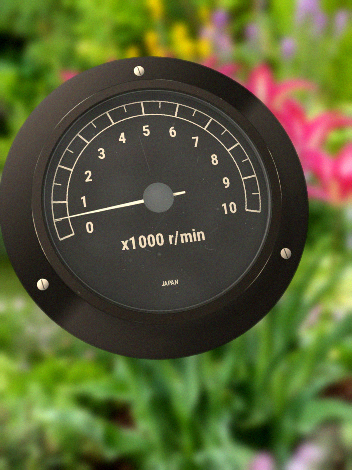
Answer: 500 rpm
